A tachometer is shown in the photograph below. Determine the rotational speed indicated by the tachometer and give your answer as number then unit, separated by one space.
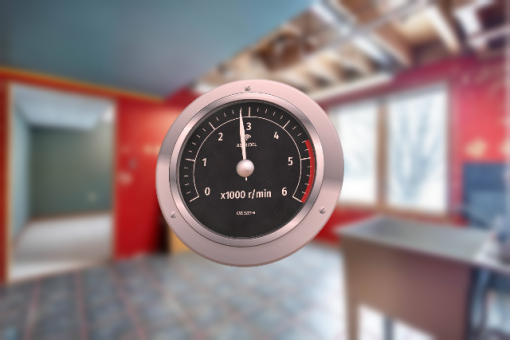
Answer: 2800 rpm
